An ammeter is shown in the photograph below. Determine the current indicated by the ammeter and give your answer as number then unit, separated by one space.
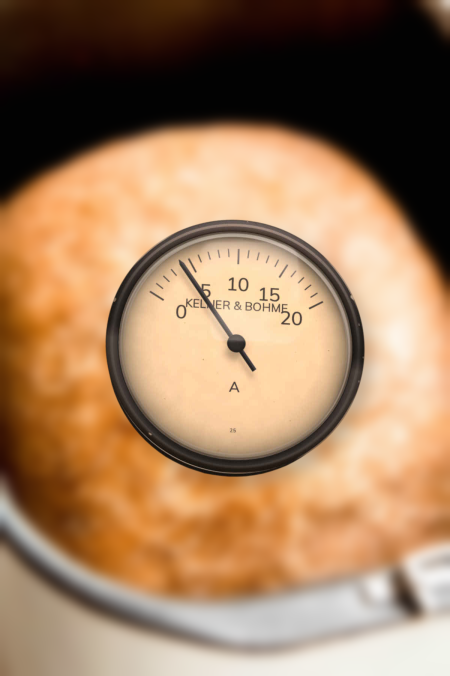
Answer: 4 A
